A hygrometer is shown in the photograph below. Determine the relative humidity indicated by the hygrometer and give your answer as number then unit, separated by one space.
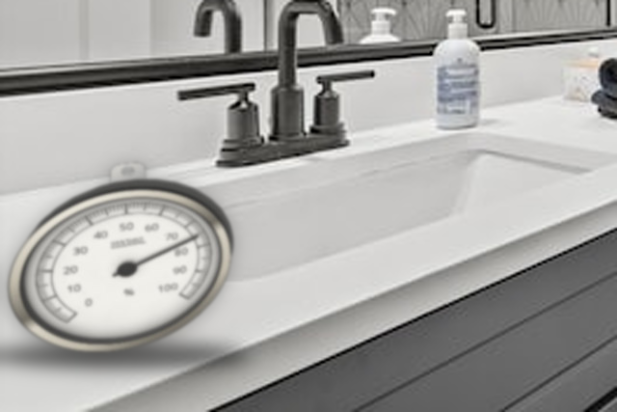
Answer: 75 %
